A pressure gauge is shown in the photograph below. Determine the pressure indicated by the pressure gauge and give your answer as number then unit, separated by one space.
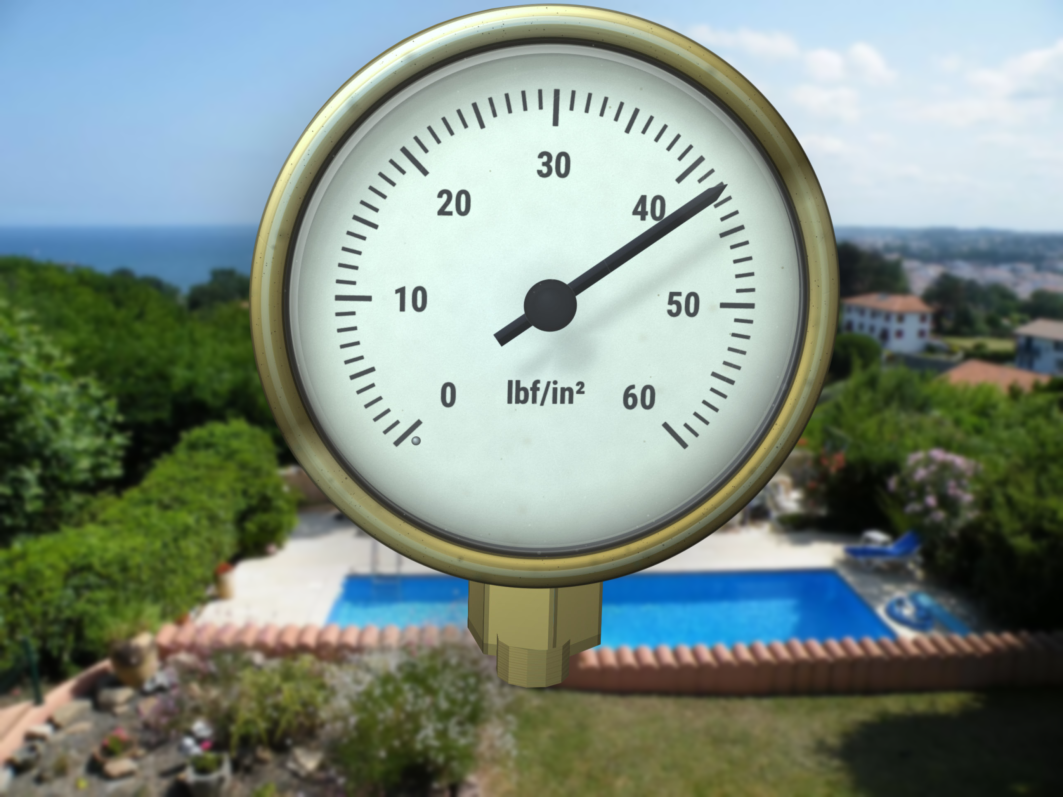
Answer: 42 psi
